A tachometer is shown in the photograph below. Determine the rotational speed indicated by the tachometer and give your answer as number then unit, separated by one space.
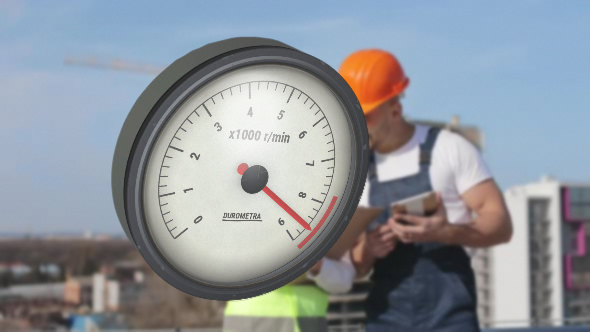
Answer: 8600 rpm
